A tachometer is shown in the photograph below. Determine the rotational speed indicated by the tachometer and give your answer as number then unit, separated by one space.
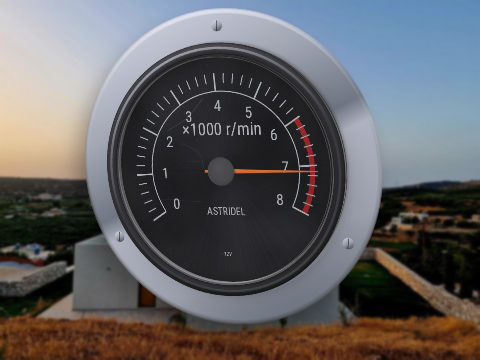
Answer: 7100 rpm
